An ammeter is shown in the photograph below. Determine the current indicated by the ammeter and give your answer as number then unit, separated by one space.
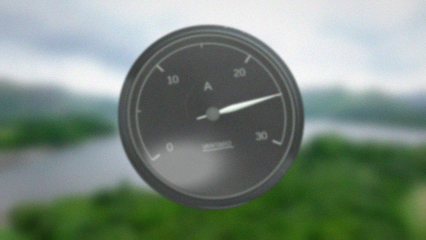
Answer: 25 A
